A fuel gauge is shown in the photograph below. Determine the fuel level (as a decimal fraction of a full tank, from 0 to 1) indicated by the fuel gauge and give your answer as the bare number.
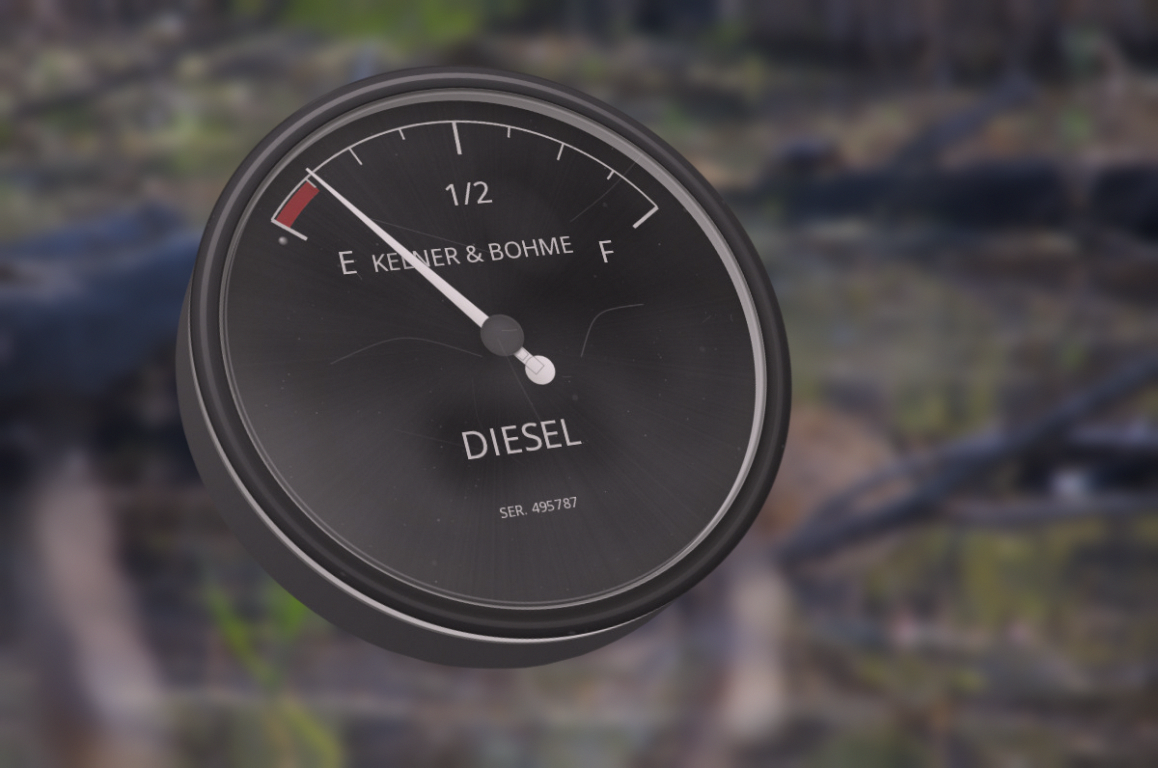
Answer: 0.125
